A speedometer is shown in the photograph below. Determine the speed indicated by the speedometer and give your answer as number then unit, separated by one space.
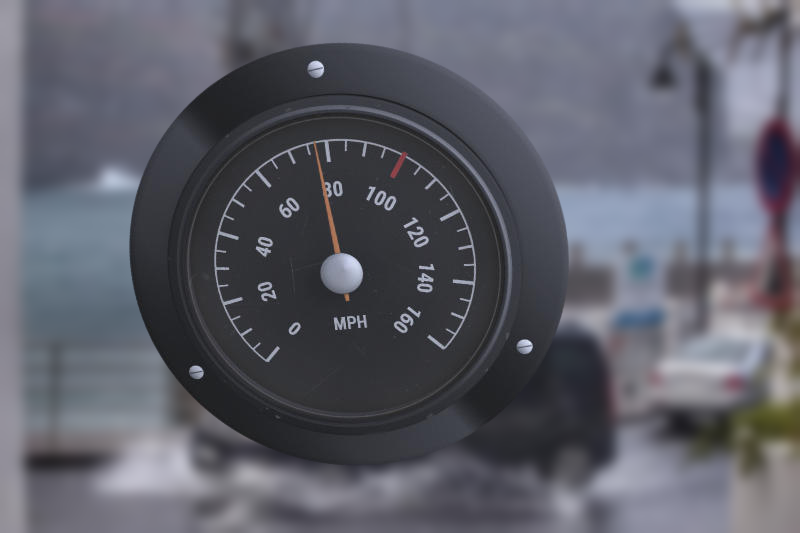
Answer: 77.5 mph
